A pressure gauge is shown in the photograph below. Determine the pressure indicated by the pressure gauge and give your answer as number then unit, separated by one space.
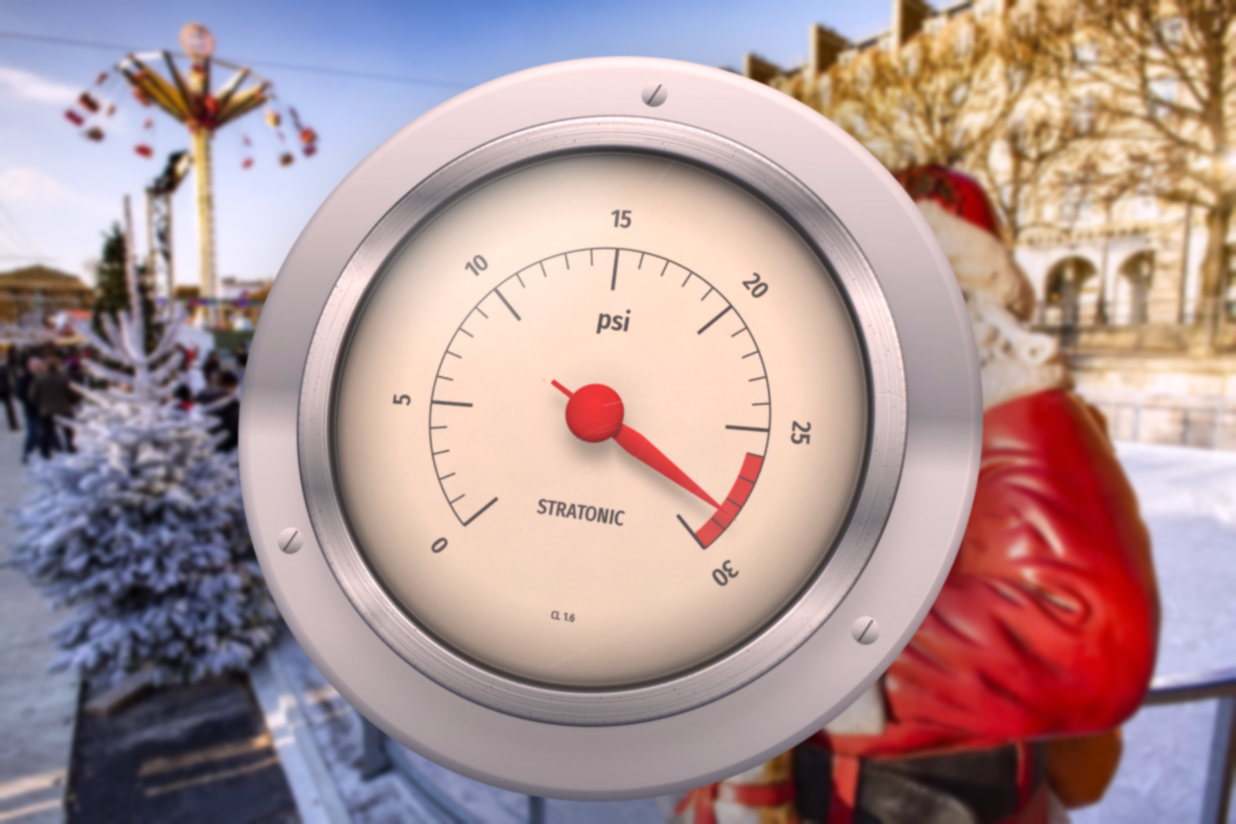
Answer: 28.5 psi
